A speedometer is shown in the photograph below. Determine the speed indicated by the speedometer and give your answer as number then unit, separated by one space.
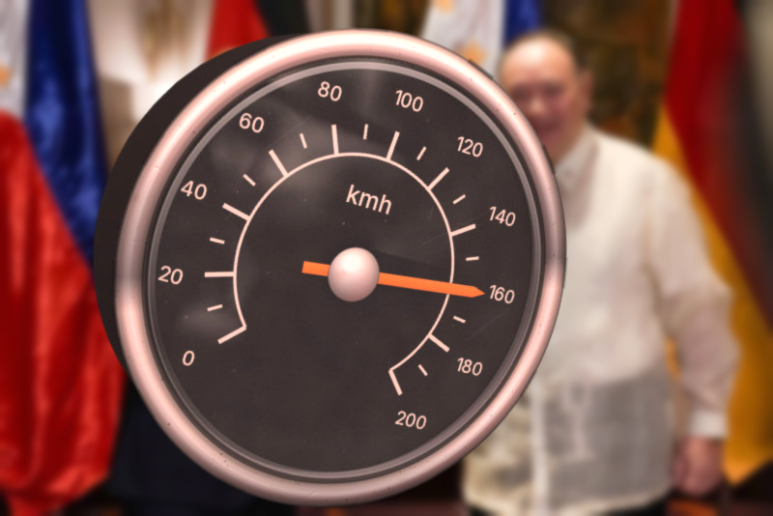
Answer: 160 km/h
